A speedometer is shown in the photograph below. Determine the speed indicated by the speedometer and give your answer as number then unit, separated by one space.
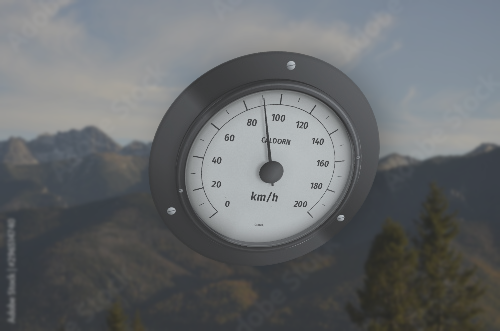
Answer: 90 km/h
